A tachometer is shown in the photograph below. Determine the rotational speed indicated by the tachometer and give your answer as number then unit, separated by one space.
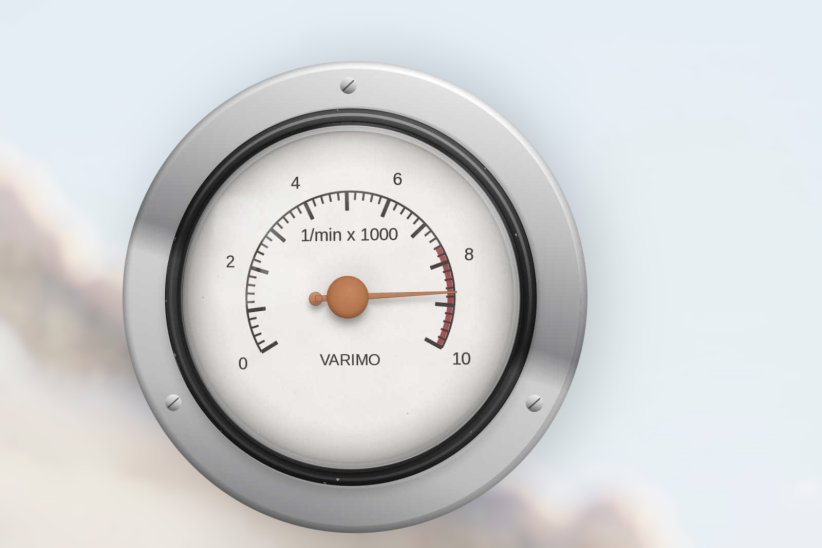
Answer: 8700 rpm
